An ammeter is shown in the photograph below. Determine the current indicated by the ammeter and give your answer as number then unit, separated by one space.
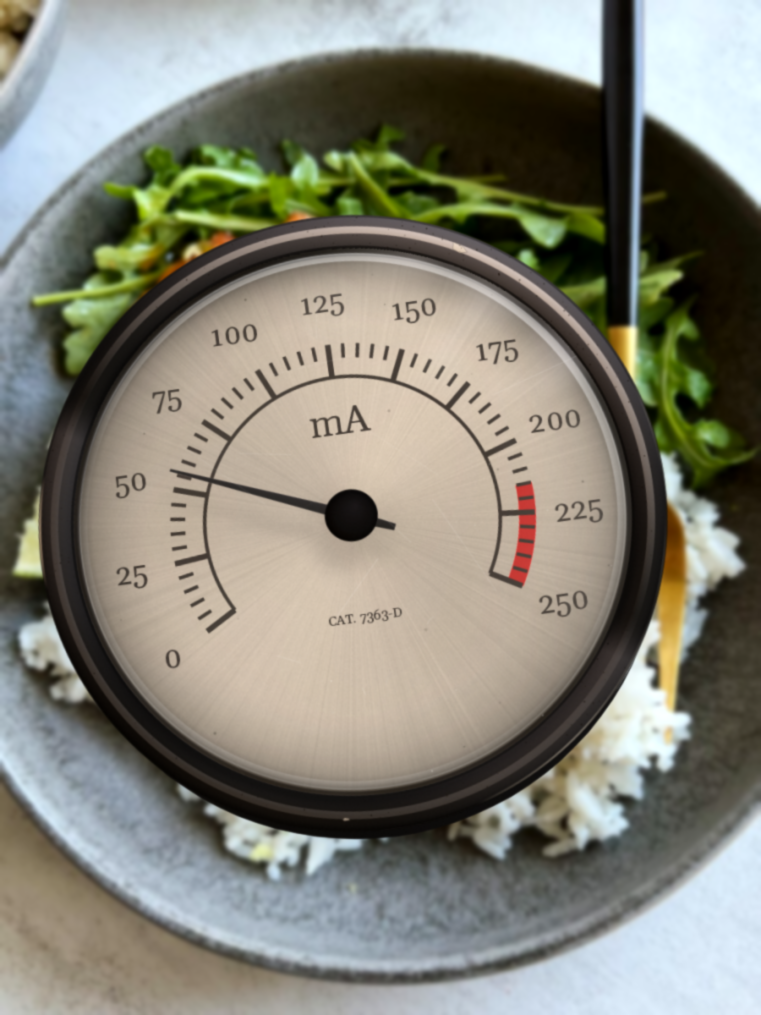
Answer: 55 mA
